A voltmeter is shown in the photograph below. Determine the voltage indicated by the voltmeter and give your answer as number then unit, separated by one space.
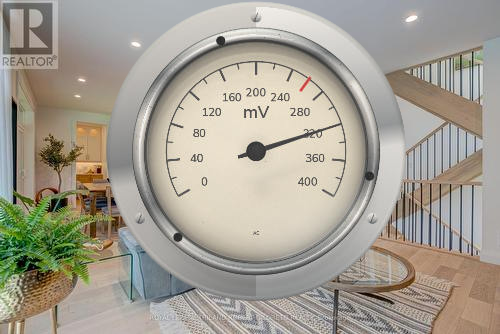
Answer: 320 mV
